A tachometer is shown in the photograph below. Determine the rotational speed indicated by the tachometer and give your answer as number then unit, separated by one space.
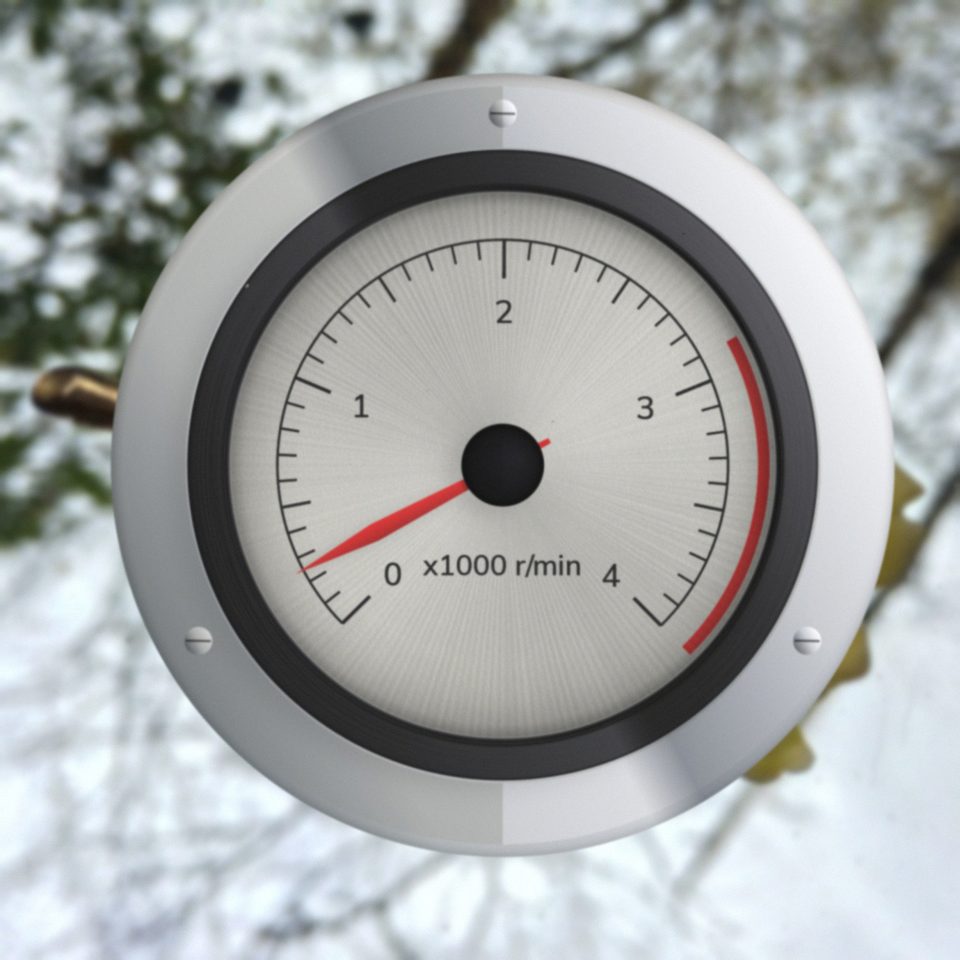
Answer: 250 rpm
